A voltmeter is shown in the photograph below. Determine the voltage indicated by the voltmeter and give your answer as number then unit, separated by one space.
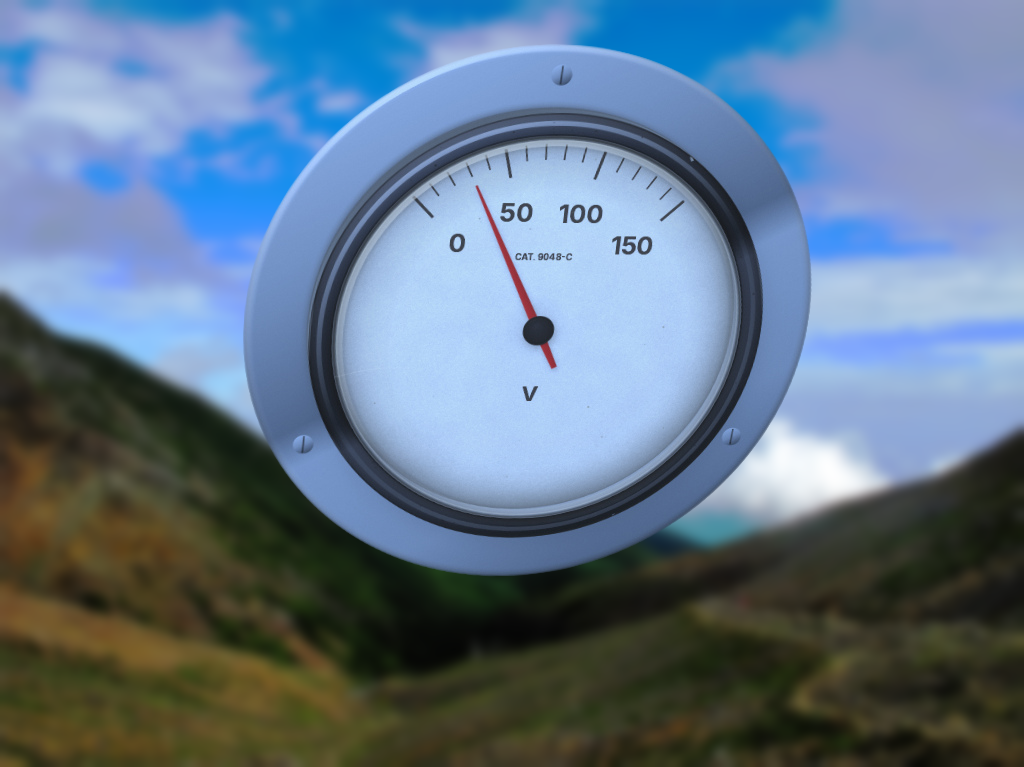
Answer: 30 V
